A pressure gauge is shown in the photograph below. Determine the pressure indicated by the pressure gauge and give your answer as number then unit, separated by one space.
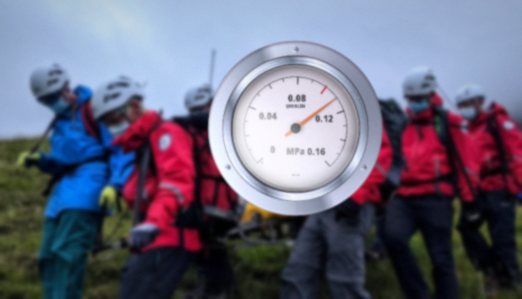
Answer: 0.11 MPa
